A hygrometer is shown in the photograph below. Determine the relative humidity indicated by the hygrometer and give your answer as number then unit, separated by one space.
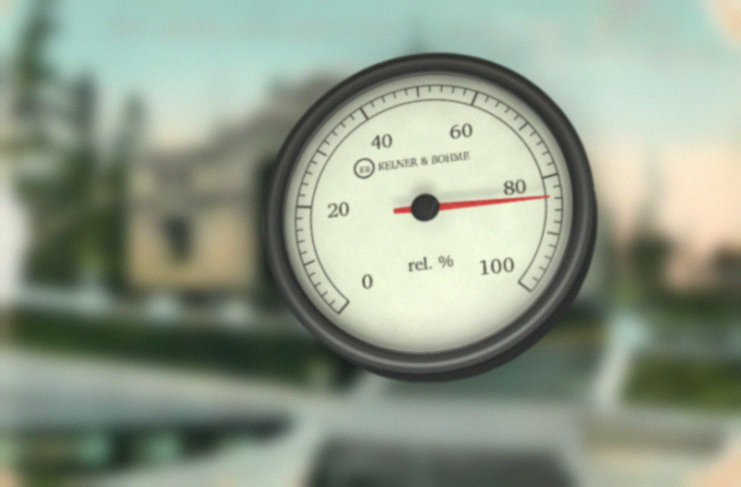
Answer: 84 %
